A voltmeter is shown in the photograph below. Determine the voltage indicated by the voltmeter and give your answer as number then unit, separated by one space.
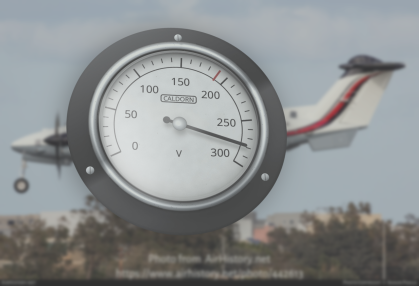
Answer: 280 V
